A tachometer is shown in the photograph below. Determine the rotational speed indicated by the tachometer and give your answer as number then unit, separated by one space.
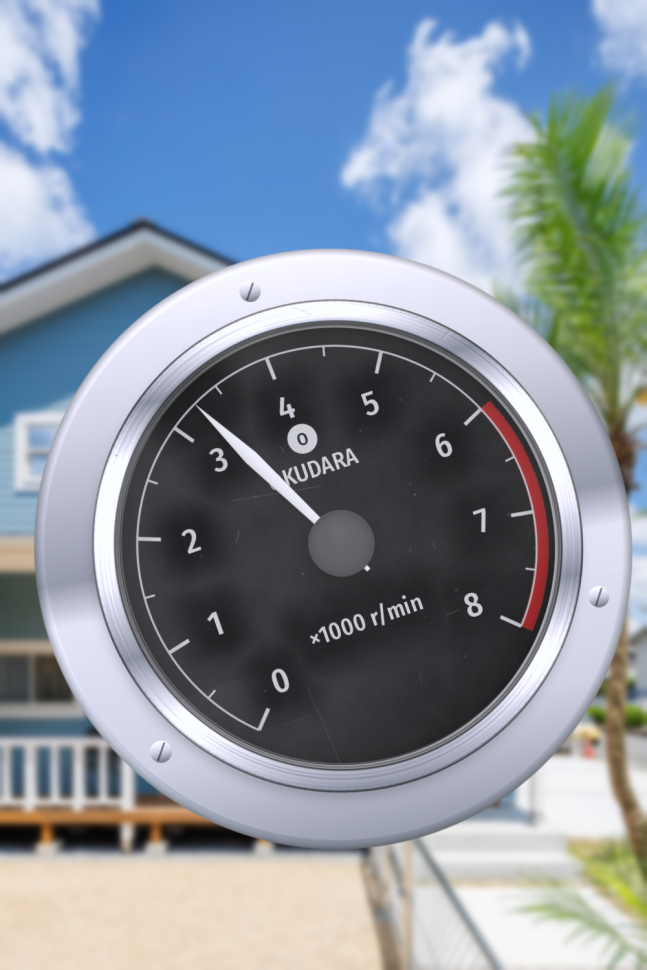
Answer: 3250 rpm
